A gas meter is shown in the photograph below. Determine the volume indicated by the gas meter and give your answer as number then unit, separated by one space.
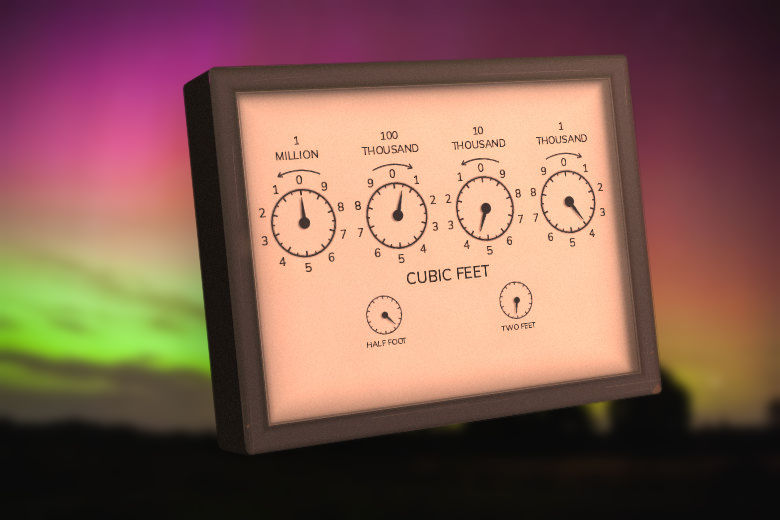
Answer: 4400 ft³
